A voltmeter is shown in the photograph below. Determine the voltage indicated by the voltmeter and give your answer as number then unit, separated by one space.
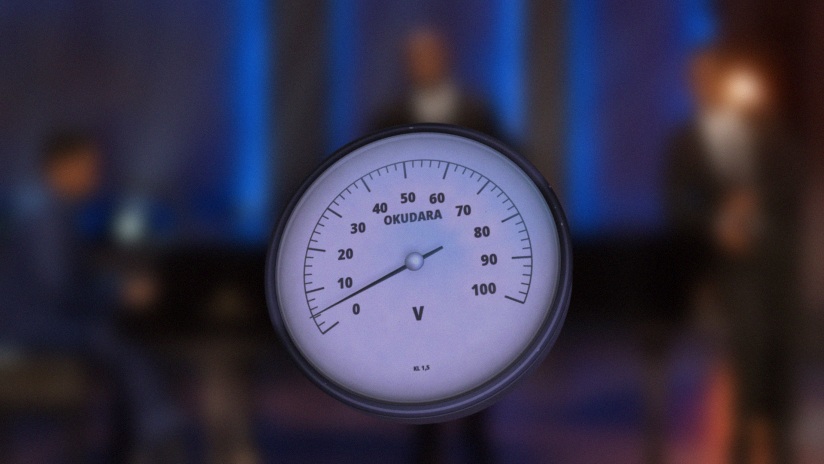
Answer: 4 V
